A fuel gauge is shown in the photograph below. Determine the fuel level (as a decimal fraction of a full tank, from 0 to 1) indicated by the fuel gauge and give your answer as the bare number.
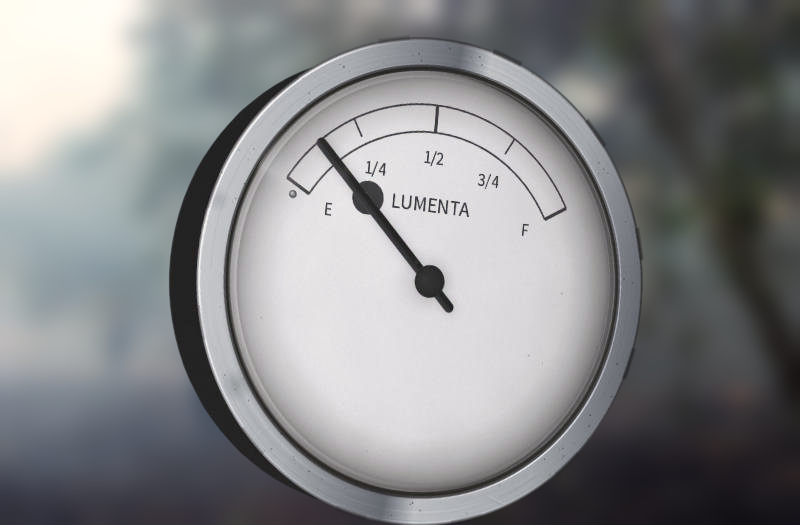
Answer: 0.125
